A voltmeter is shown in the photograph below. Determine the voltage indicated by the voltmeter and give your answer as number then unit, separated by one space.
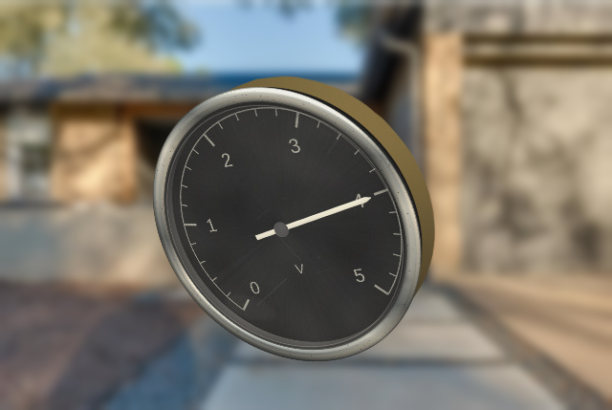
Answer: 4 V
